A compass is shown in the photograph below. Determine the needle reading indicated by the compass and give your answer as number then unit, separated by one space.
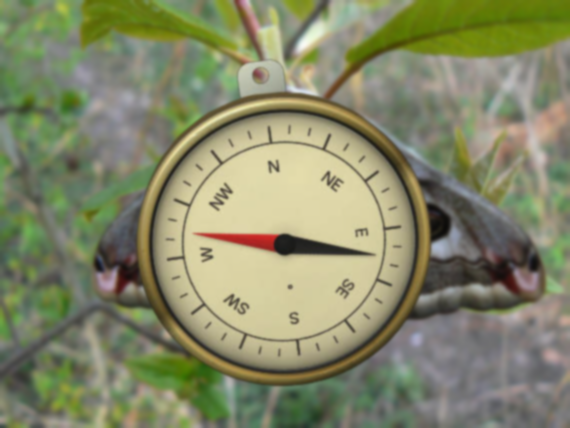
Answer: 285 °
